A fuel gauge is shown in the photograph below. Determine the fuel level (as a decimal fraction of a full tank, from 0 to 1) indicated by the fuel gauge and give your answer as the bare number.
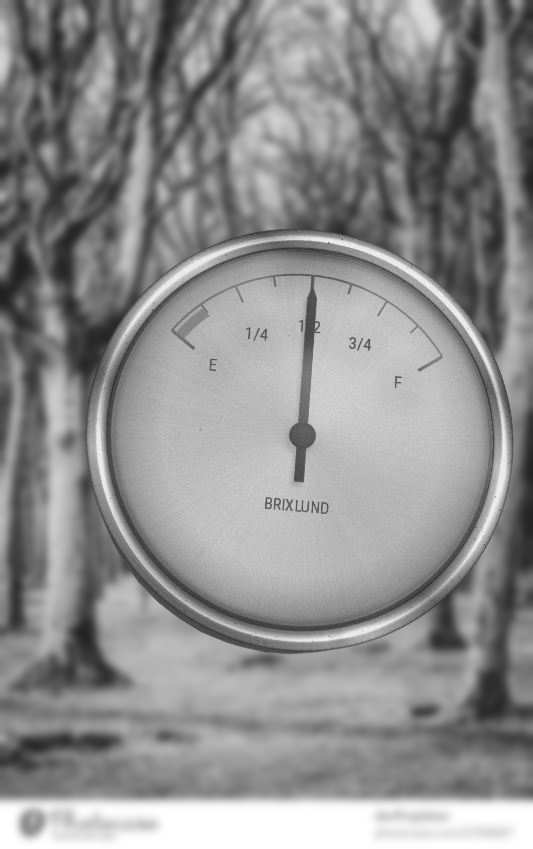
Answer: 0.5
